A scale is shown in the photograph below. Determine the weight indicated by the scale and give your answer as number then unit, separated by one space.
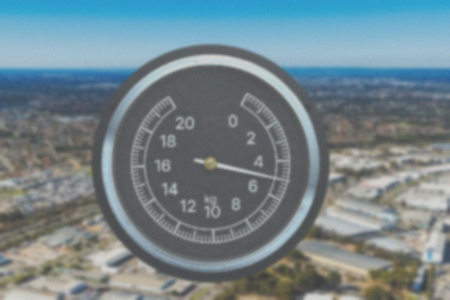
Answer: 5 kg
